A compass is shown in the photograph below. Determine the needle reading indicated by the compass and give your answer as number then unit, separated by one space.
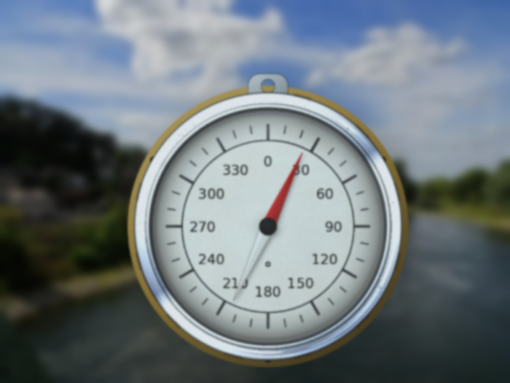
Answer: 25 °
